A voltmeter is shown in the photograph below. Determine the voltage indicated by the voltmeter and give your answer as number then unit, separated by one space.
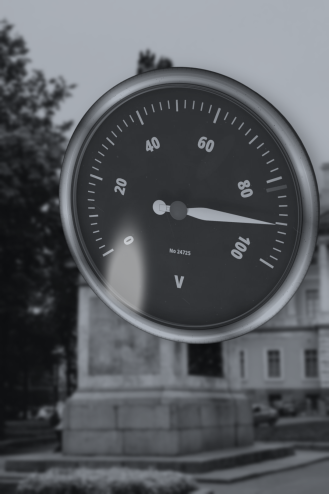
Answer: 90 V
